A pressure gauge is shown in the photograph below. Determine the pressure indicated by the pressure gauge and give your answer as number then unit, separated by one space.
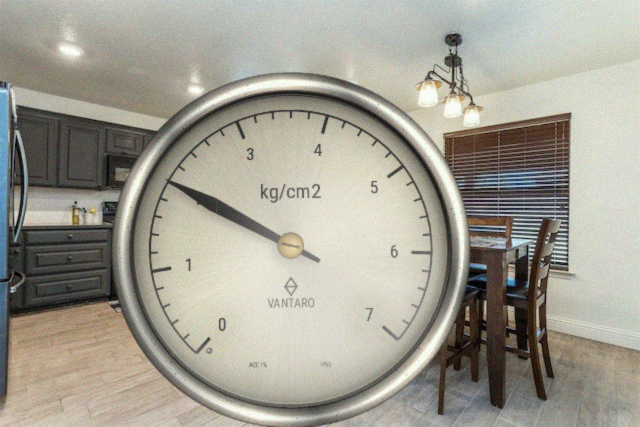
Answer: 2 kg/cm²
